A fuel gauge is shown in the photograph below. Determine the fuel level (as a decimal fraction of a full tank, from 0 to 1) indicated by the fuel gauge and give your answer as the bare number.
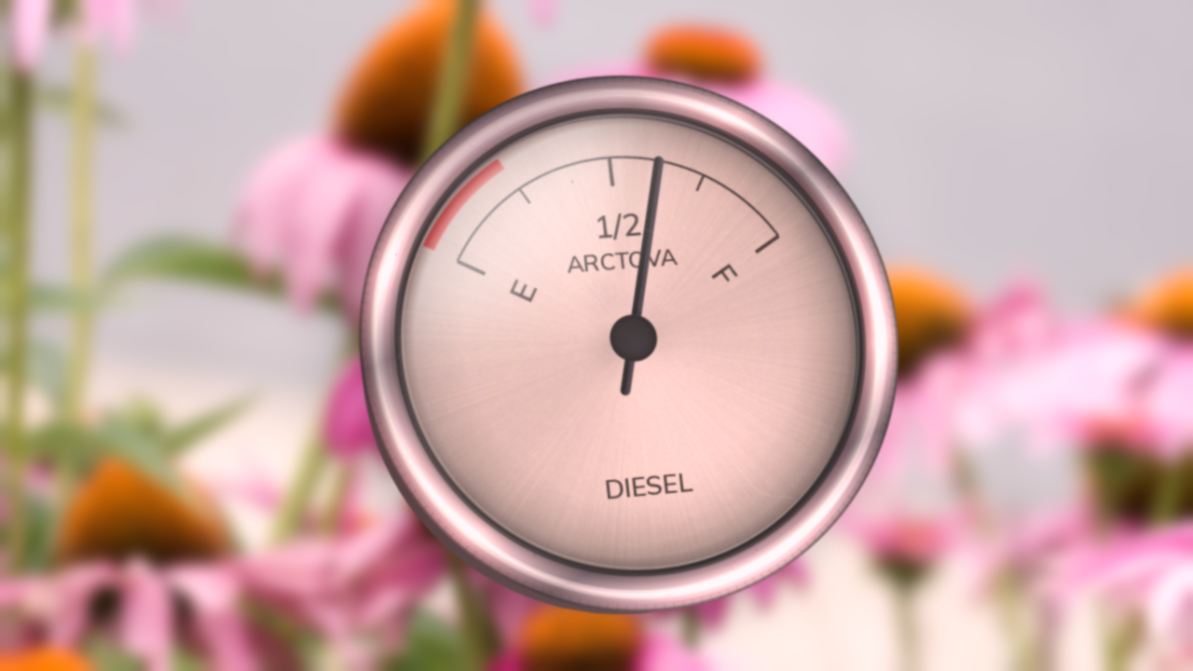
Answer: 0.625
